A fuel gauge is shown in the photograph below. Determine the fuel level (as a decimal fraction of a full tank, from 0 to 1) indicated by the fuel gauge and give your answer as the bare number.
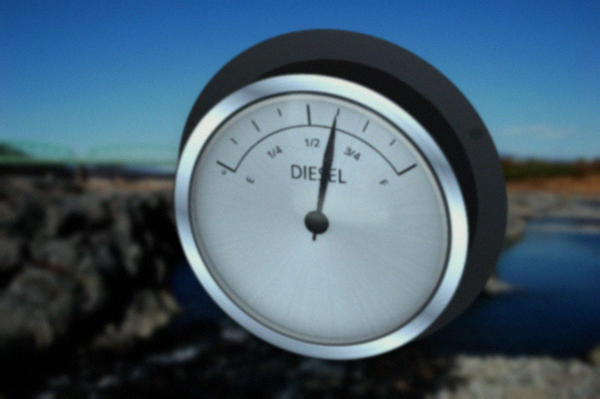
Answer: 0.625
